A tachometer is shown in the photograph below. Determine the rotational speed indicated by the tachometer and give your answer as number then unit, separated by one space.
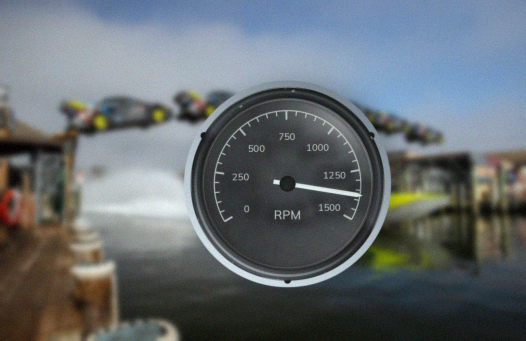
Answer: 1375 rpm
